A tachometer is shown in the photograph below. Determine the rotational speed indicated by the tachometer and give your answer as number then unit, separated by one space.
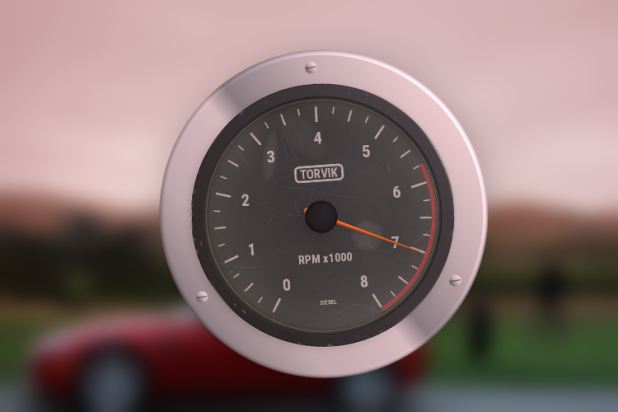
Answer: 7000 rpm
